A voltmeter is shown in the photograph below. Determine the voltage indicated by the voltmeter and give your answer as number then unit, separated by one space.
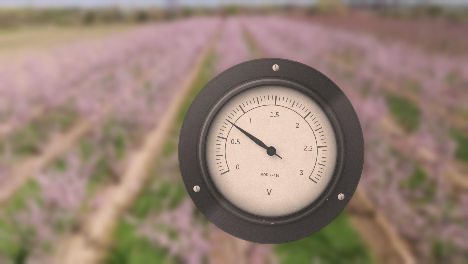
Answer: 0.75 V
